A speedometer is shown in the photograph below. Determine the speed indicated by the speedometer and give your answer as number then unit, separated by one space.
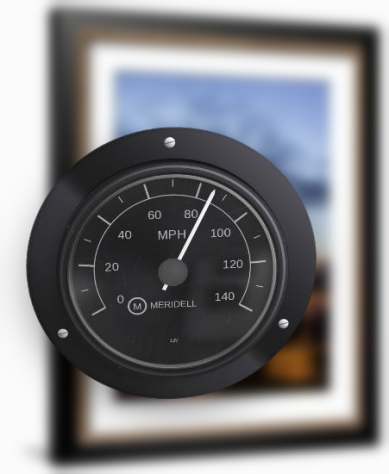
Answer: 85 mph
